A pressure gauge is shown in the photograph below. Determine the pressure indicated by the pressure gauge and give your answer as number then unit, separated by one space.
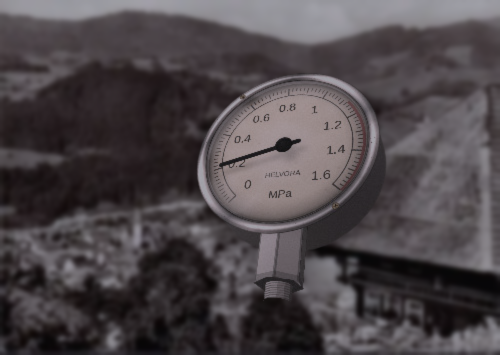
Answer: 0.2 MPa
